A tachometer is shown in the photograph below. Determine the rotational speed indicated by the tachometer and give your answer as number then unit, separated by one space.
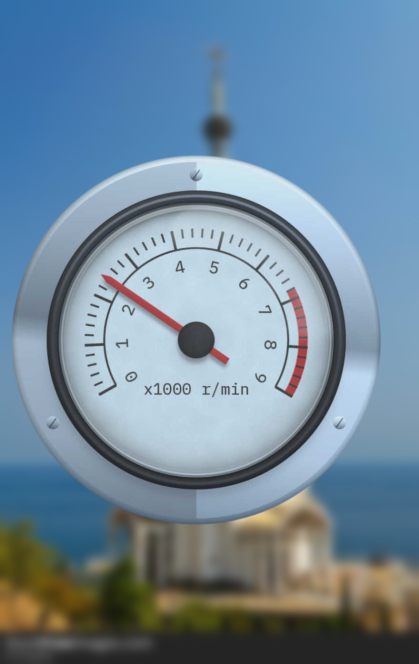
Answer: 2400 rpm
